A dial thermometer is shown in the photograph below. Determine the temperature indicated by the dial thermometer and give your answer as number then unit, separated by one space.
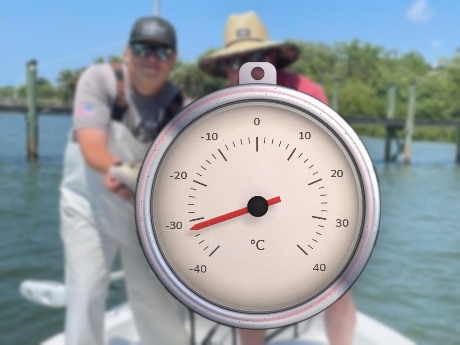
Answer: -32 °C
